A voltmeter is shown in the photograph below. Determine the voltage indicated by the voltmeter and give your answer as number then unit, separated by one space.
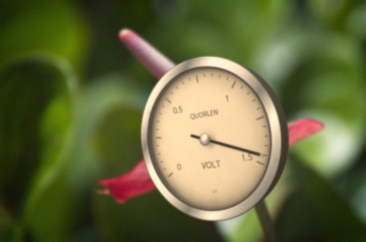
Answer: 1.45 V
